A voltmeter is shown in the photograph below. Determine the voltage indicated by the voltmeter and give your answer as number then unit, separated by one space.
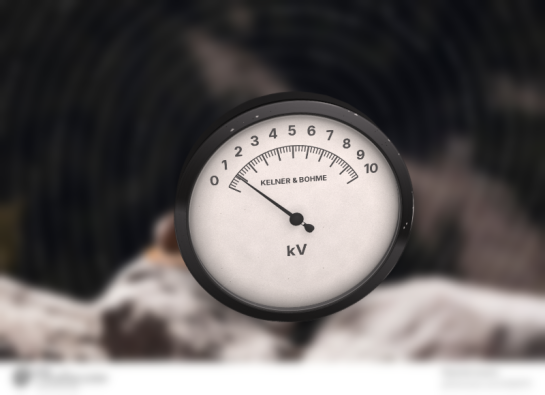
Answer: 1 kV
